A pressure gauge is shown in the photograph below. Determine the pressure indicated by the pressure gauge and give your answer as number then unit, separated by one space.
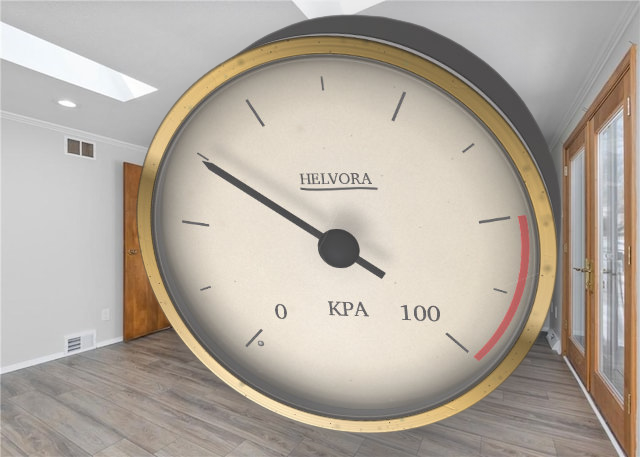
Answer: 30 kPa
